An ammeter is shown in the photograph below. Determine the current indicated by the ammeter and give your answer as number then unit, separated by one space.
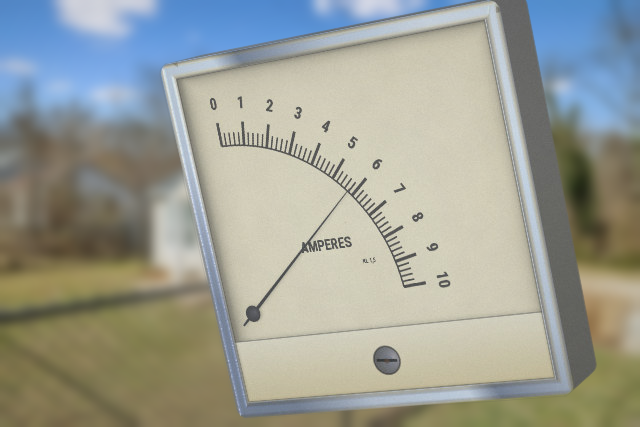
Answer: 5.8 A
